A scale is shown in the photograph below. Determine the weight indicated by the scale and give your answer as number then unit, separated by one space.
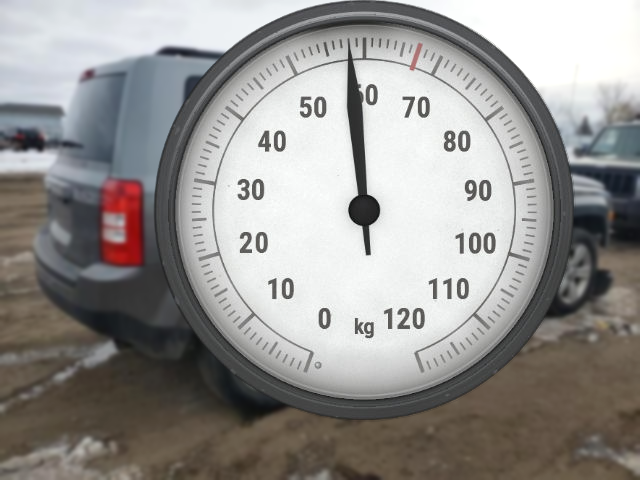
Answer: 58 kg
